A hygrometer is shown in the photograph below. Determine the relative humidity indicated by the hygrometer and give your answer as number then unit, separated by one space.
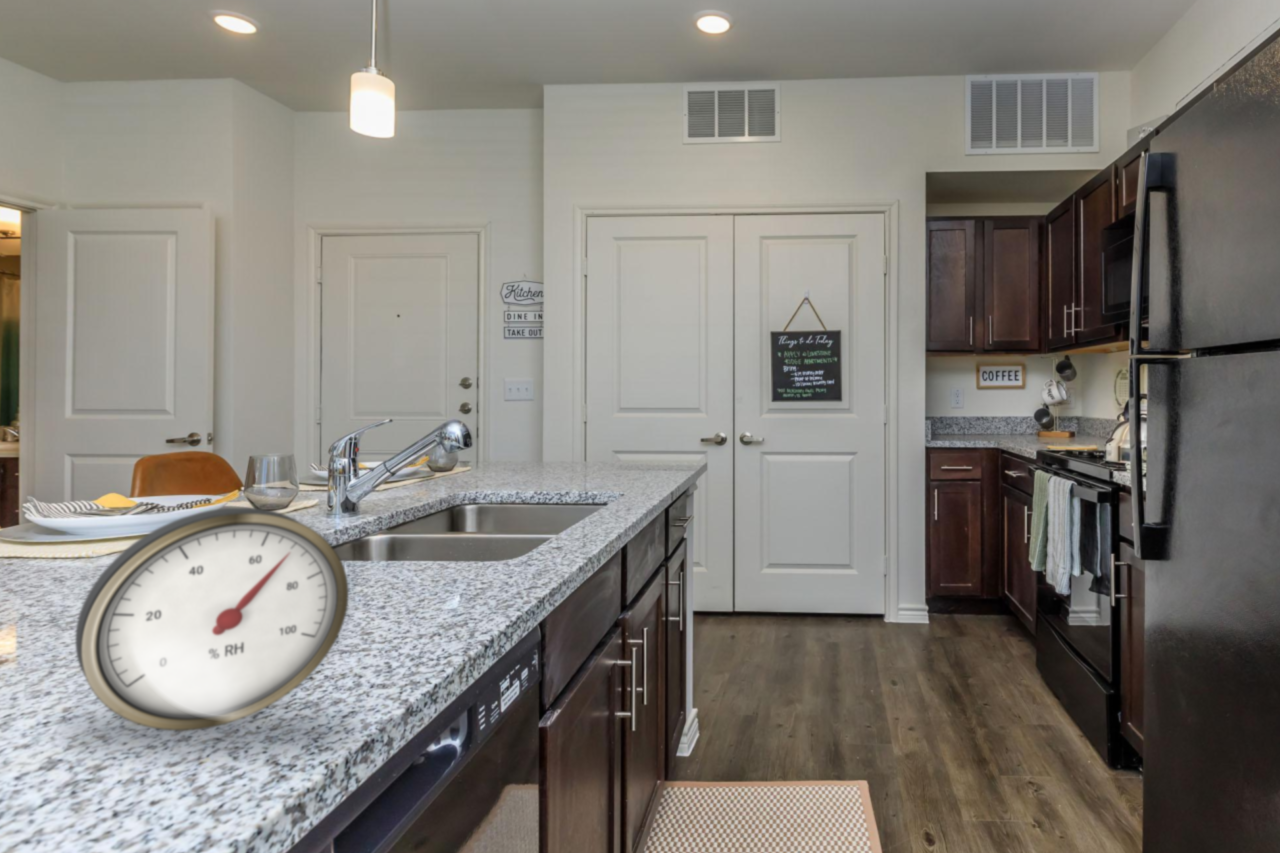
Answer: 68 %
